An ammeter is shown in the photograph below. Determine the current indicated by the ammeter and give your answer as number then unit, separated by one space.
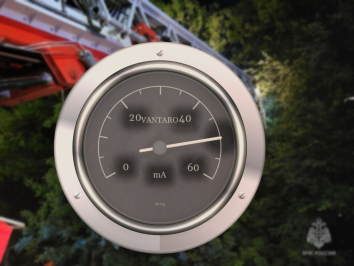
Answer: 50 mA
